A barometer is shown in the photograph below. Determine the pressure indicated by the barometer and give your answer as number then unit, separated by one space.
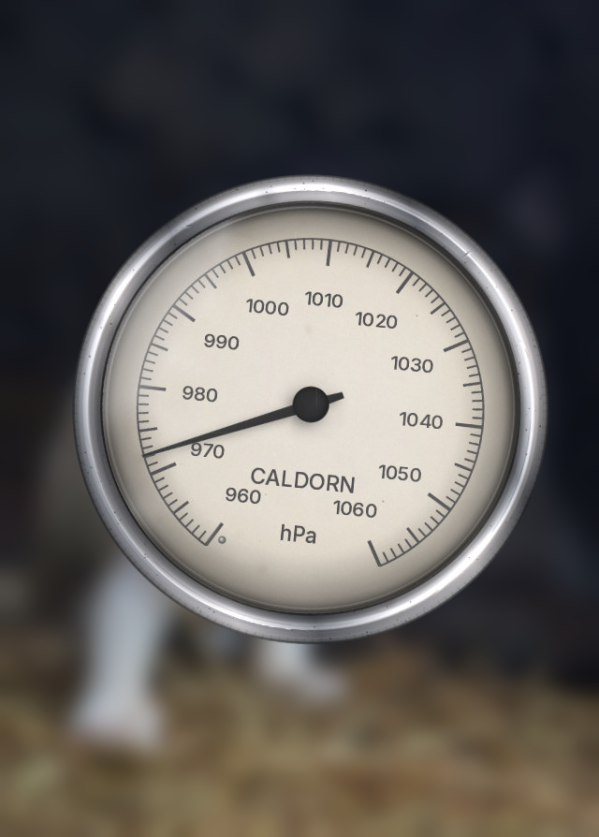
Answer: 972 hPa
